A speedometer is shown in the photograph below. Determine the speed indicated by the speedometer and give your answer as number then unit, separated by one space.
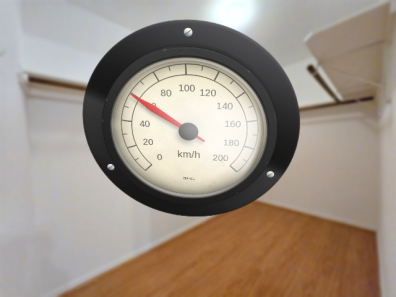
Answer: 60 km/h
